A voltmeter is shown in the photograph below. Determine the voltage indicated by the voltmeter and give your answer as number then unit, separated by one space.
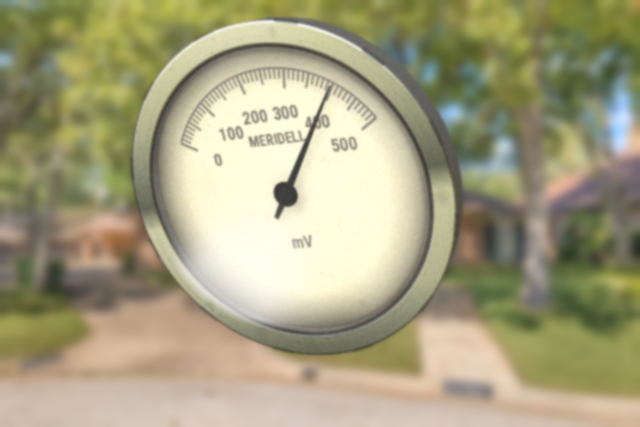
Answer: 400 mV
